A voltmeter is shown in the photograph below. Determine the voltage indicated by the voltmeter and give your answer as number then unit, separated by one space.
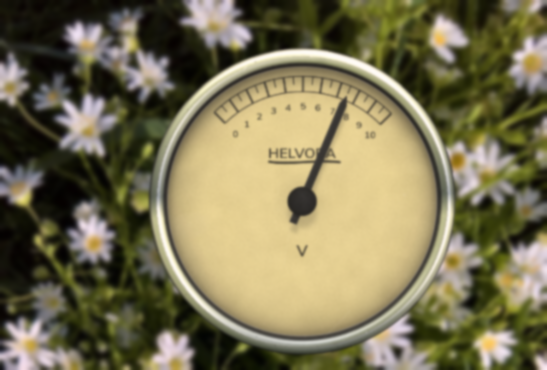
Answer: 7.5 V
